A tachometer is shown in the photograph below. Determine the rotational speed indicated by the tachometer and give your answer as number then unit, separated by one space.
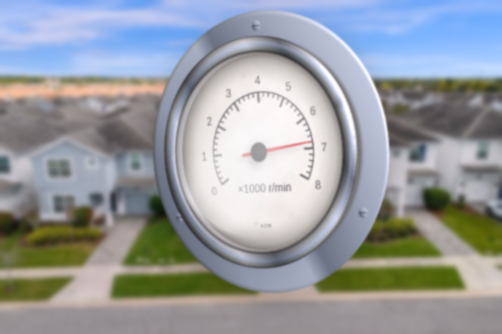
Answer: 6800 rpm
